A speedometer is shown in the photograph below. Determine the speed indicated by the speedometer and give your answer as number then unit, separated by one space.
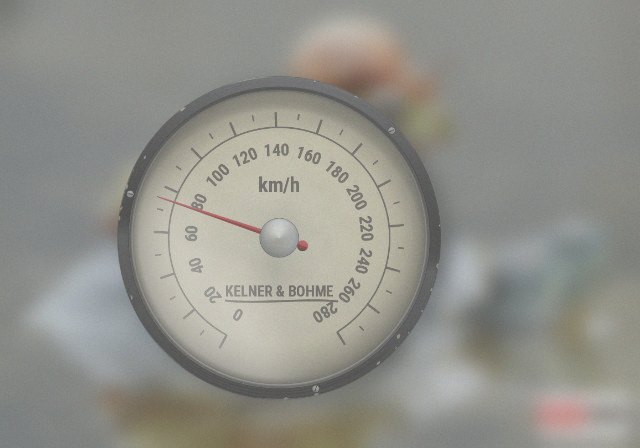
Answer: 75 km/h
